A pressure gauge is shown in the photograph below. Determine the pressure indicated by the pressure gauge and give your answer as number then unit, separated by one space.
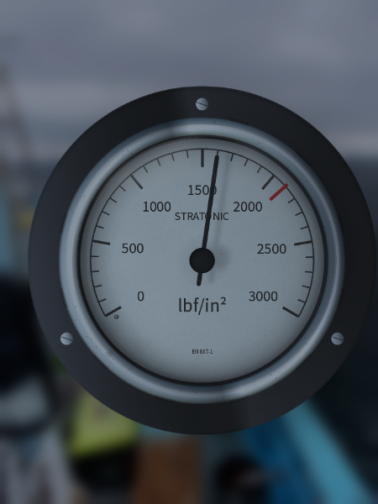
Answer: 1600 psi
